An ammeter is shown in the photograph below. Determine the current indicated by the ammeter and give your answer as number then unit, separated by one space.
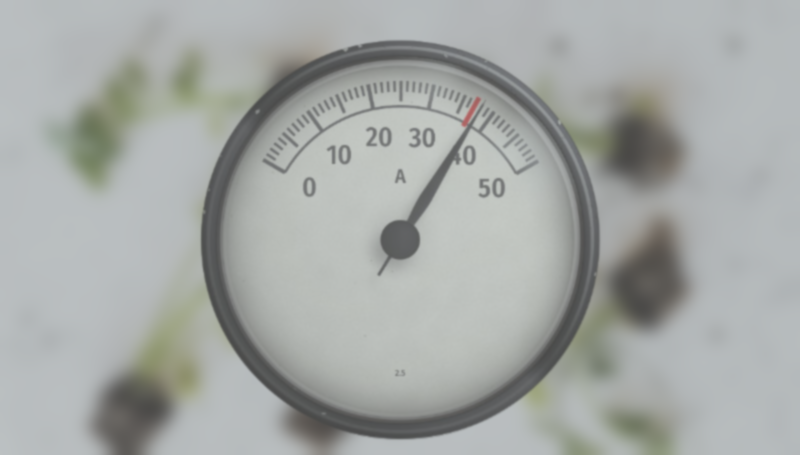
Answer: 38 A
